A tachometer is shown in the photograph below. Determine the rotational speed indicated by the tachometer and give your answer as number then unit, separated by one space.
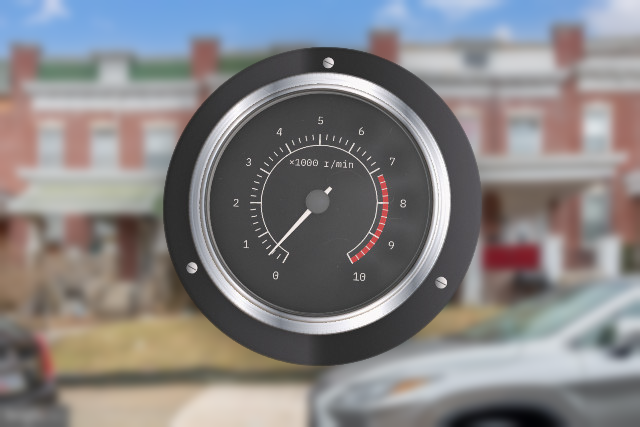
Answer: 400 rpm
